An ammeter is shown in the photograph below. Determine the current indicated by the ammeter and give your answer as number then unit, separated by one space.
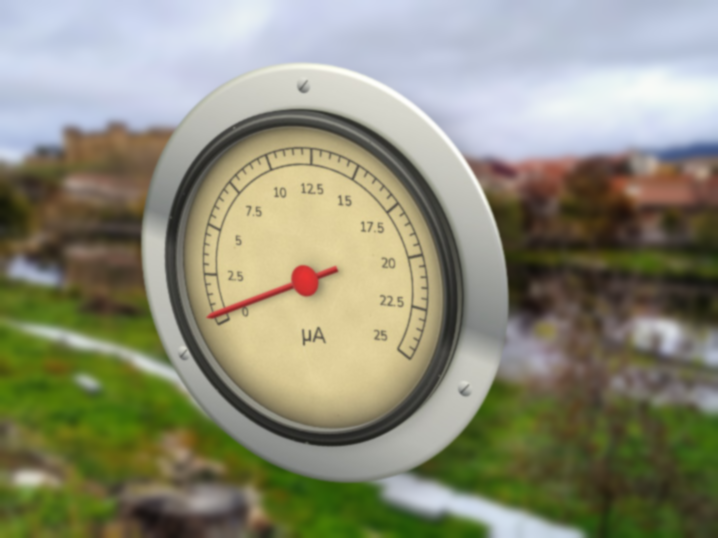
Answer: 0.5 µA
